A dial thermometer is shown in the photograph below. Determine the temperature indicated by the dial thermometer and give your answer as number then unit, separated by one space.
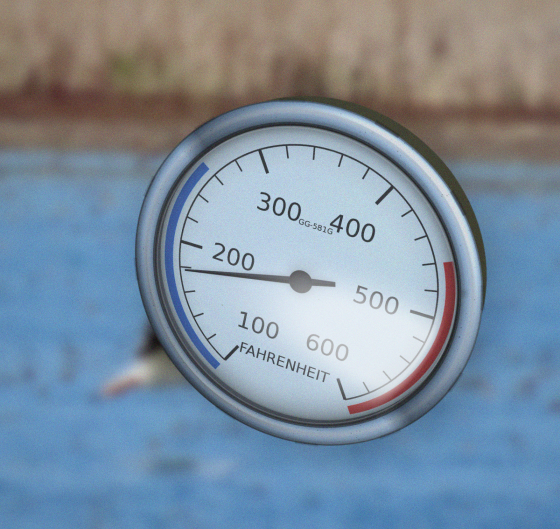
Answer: 180 °F
